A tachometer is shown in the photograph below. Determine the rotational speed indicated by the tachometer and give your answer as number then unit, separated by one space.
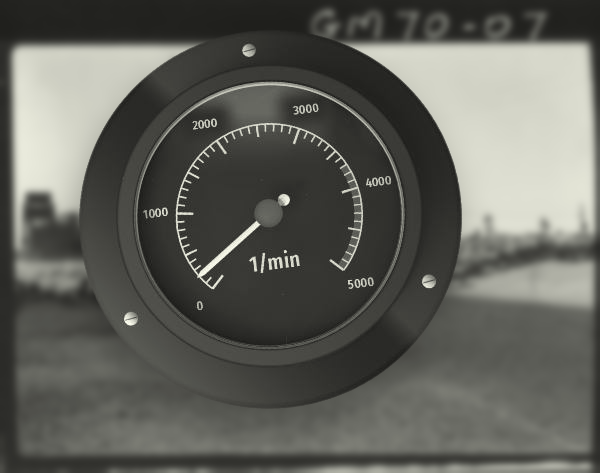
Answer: 200 rpm
